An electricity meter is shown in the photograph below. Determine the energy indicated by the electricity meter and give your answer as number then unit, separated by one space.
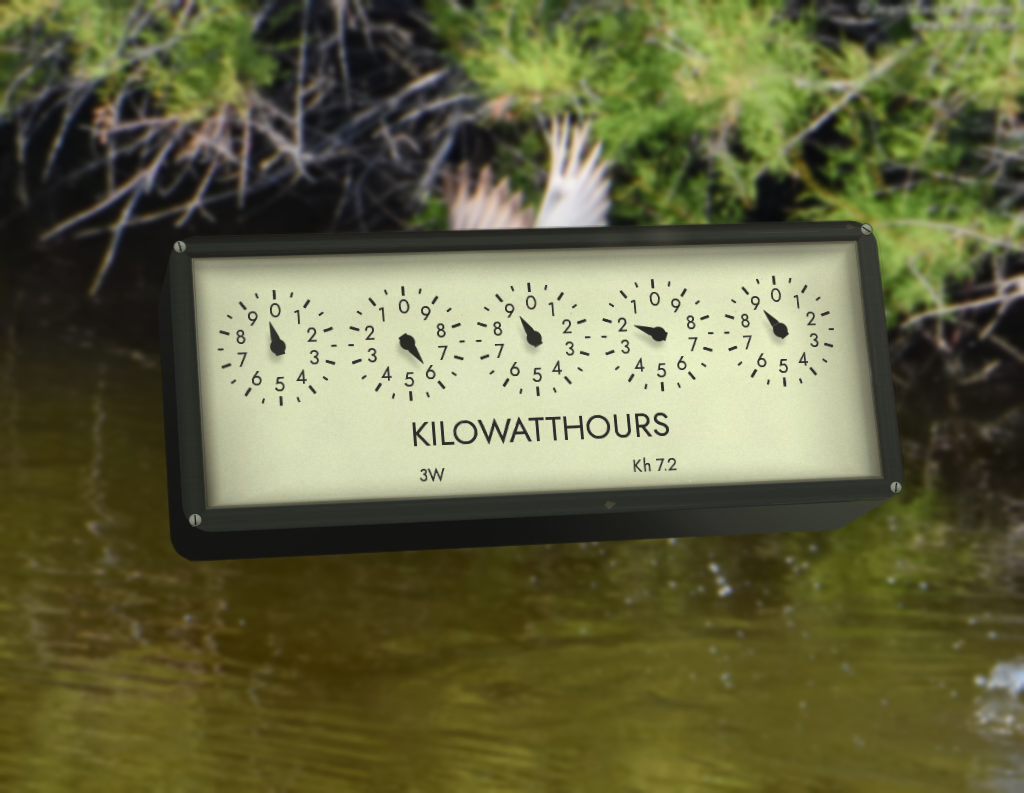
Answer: 95919 kWh
